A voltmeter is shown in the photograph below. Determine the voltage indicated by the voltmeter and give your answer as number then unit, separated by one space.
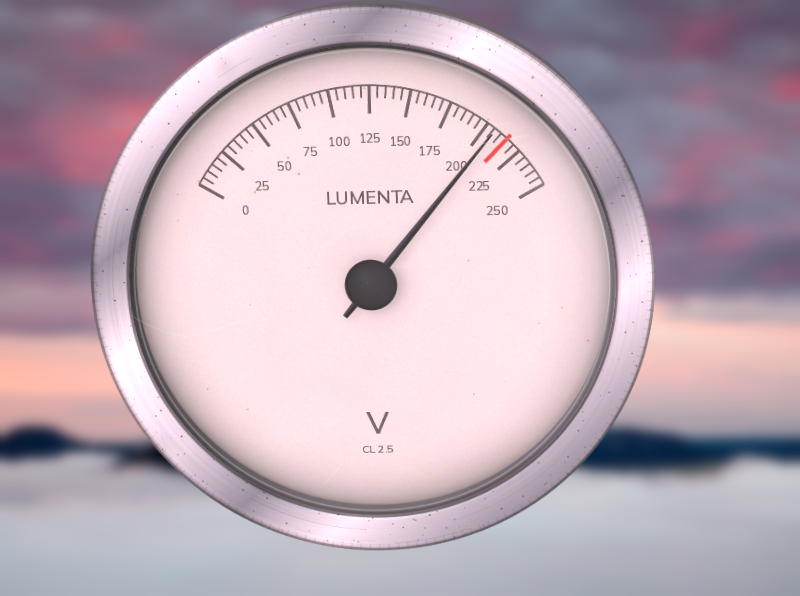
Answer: 205 V
